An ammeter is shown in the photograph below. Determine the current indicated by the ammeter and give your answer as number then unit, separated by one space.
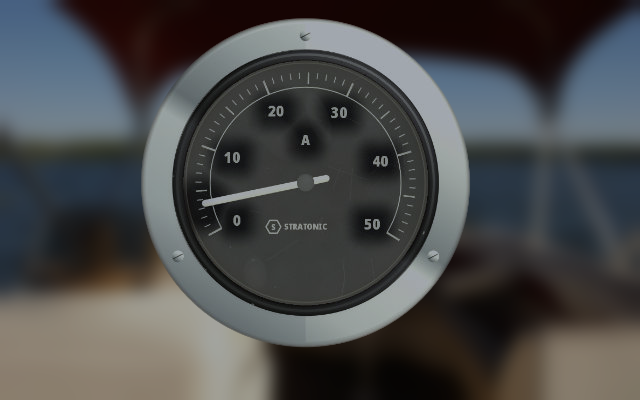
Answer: 3.5 A
